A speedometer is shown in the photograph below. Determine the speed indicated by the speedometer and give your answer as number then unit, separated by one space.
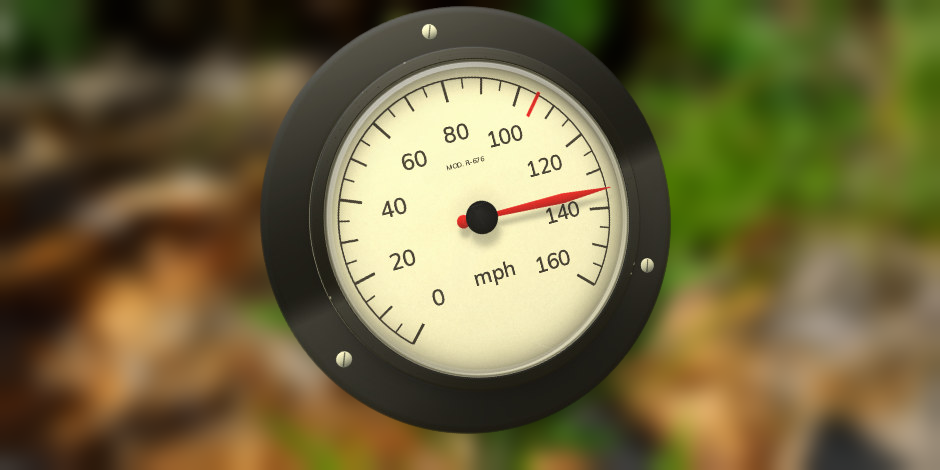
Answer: 135 mph
